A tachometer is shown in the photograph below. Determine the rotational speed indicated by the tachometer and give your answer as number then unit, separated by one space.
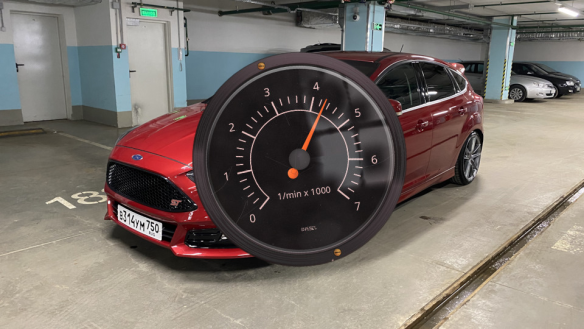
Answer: 4300 rpm
